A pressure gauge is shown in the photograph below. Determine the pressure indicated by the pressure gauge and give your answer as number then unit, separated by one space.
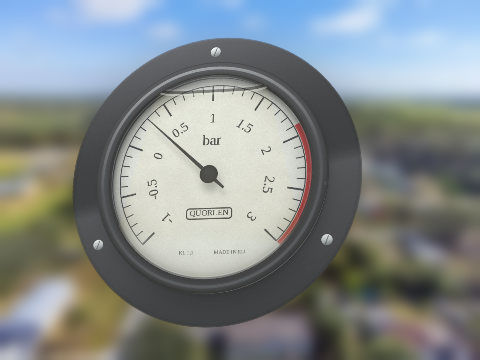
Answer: 0.3 bar
